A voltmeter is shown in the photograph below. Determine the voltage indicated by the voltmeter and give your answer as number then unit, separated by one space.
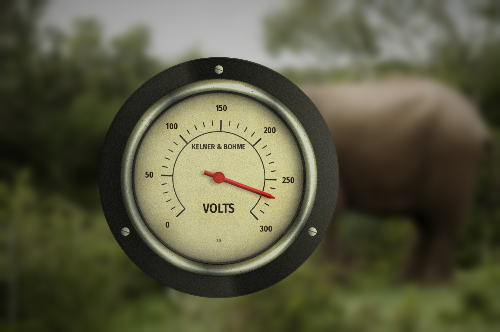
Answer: 270 V
